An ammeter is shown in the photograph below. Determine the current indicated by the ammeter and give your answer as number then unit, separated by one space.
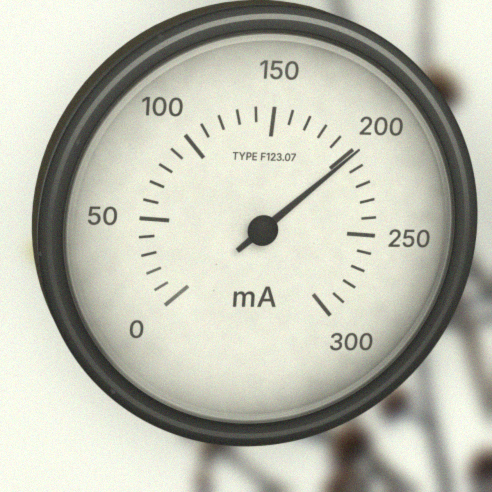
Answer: 200 mA
